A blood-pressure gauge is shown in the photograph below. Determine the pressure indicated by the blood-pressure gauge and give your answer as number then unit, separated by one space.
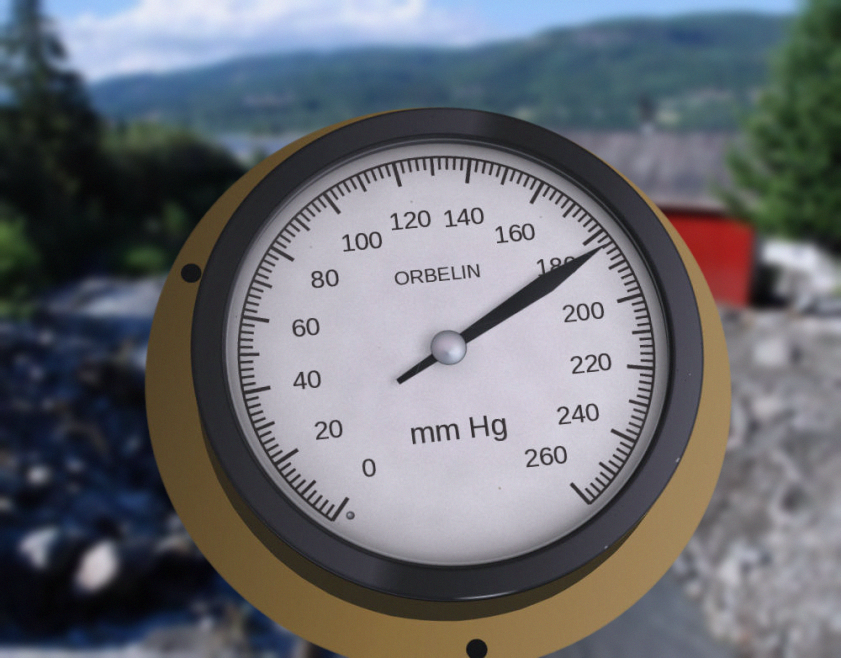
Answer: 184 mmHg
